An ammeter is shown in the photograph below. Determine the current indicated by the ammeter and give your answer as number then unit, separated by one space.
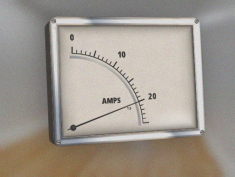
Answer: 20 A
